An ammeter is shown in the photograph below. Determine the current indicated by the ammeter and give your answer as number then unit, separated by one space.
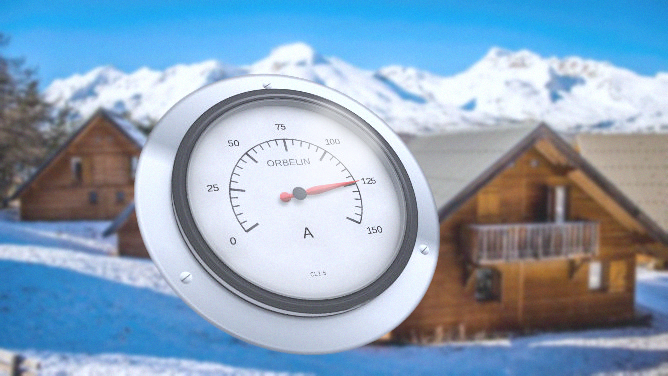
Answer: 125 A
